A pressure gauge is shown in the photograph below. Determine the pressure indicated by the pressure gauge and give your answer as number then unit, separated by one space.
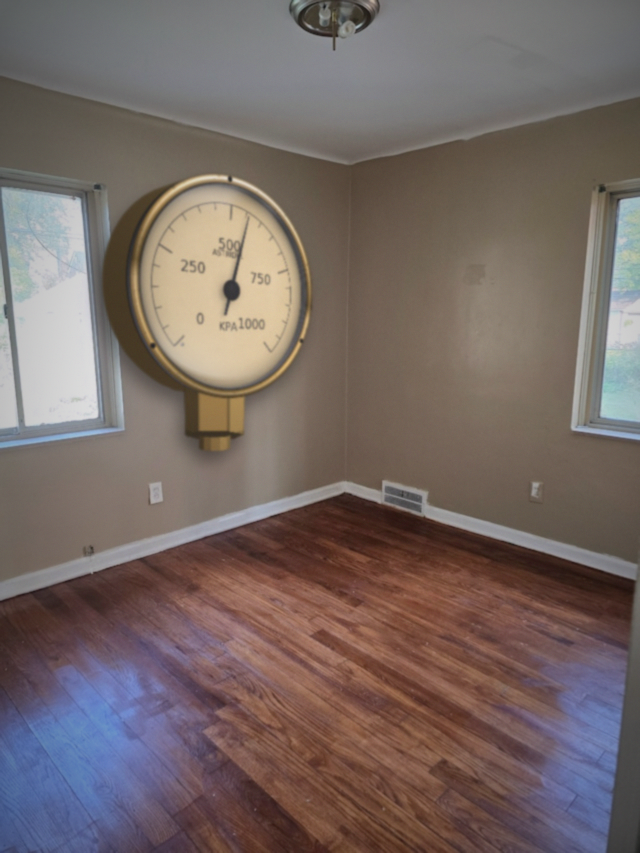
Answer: 550 kPa
